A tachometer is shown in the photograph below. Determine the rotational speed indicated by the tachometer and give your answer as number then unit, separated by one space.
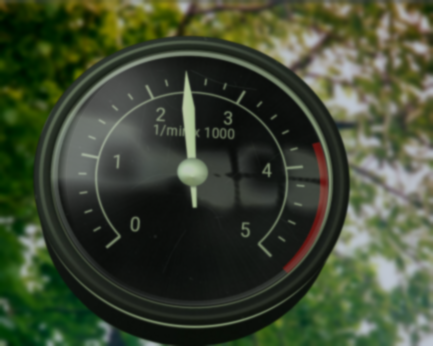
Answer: 2400 rpm
